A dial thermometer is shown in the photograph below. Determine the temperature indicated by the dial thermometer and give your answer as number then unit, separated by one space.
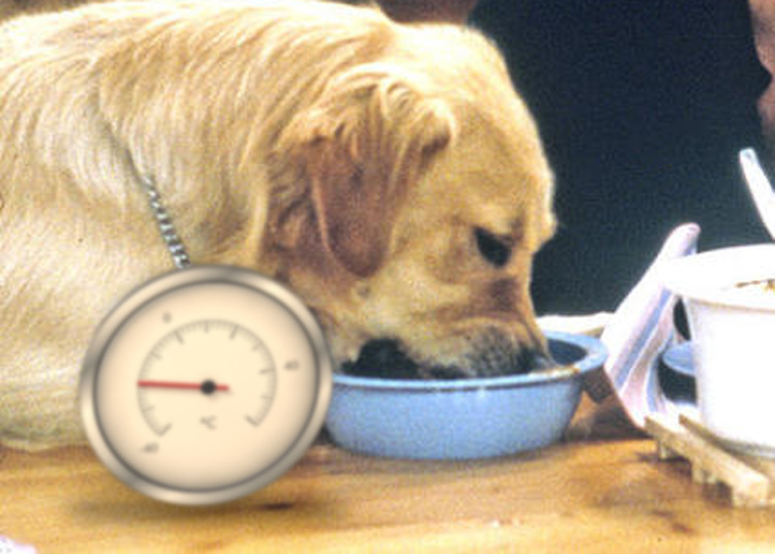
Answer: -20 °C
